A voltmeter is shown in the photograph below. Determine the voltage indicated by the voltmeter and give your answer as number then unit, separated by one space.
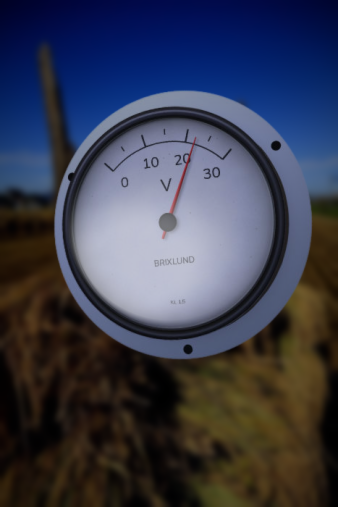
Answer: 22.5 V
